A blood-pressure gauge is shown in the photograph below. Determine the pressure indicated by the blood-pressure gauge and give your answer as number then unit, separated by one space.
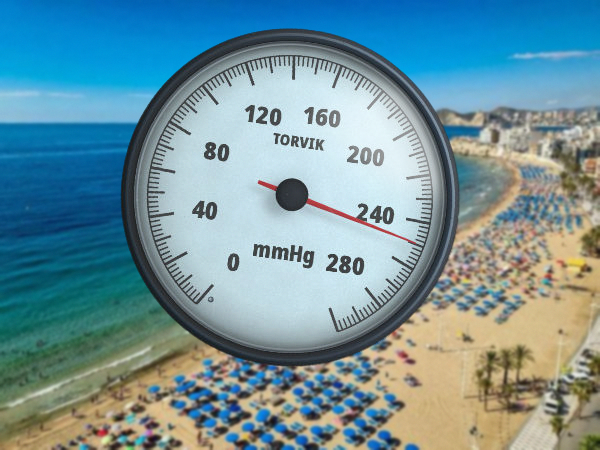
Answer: 250 mmHg
